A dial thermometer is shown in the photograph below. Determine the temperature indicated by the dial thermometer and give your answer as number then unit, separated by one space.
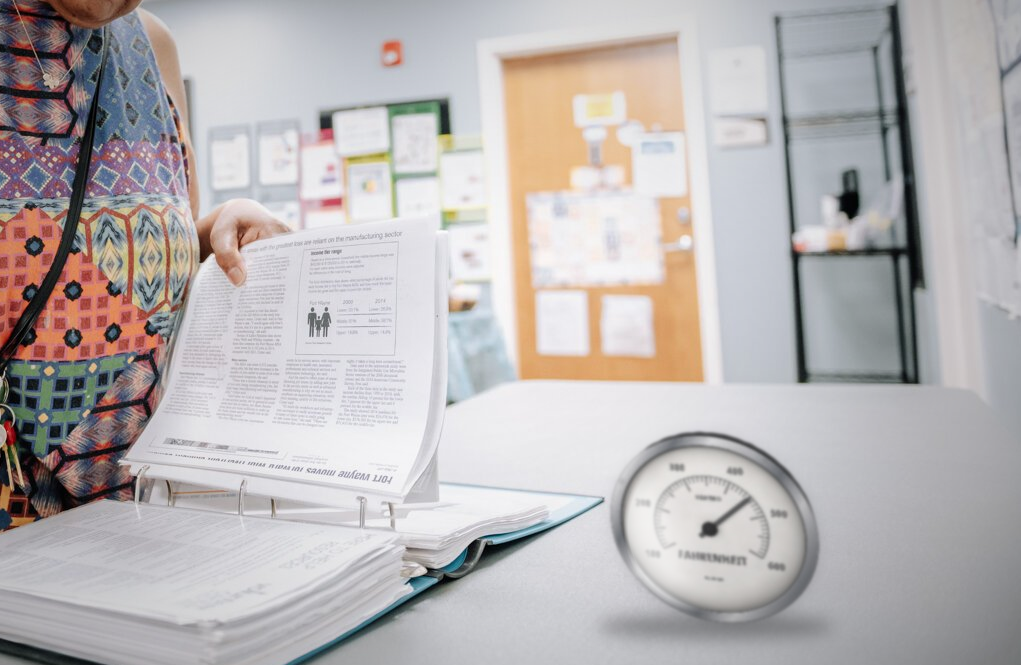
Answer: 450 °F
